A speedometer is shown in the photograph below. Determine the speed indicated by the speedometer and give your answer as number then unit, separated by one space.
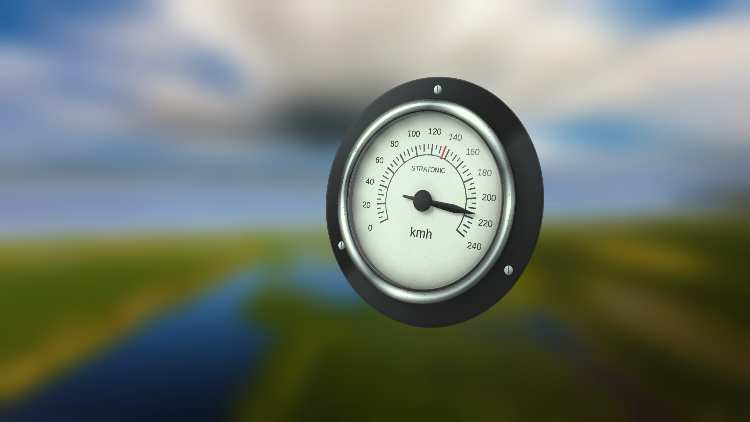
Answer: 215 km/h
